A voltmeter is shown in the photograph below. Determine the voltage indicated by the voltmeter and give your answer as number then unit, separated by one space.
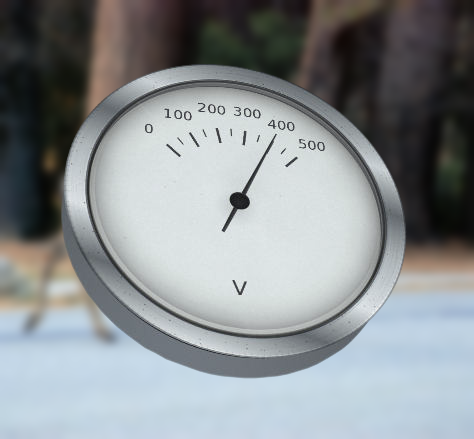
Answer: 400 V
